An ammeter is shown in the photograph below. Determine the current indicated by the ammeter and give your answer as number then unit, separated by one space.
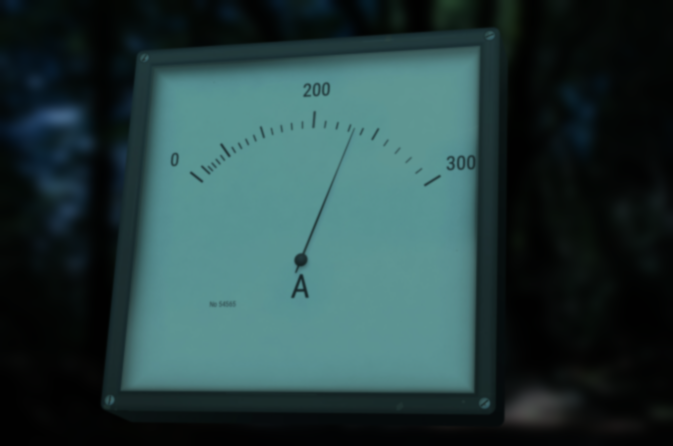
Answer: 235 A
